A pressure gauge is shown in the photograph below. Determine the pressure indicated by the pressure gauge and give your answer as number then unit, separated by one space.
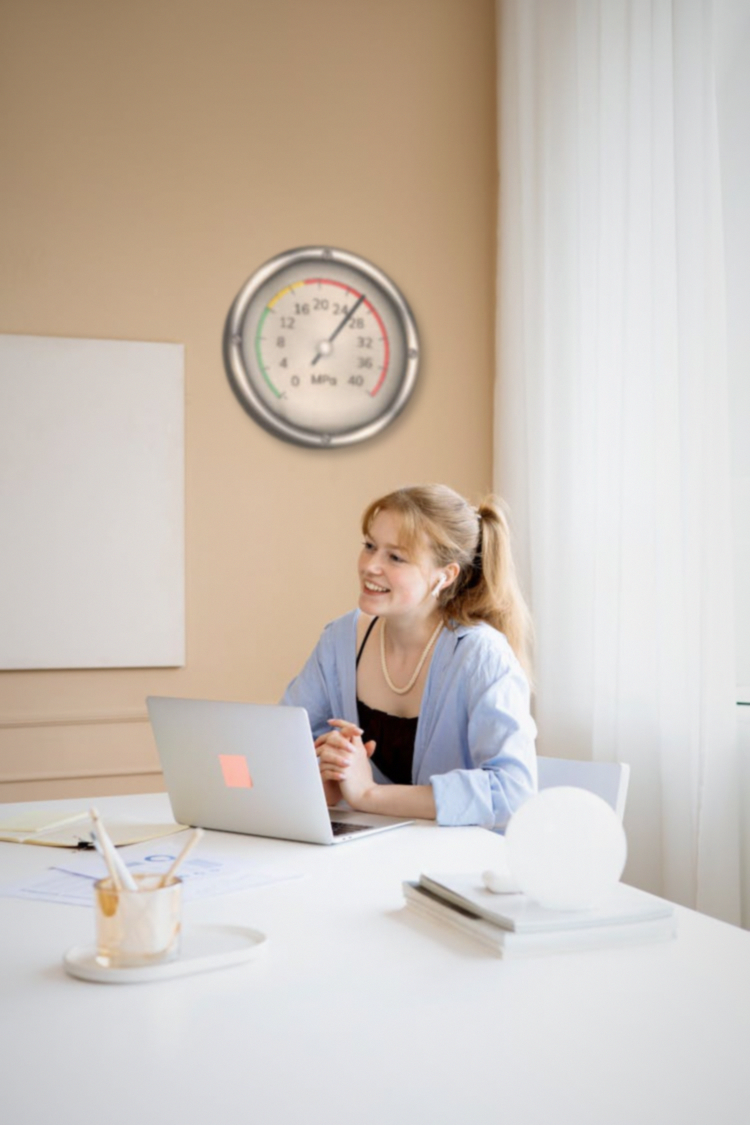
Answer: 26 MPa
